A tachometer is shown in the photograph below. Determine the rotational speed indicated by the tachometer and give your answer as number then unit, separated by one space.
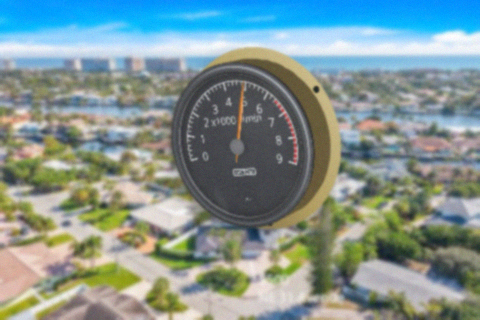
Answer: 5000 rpm
